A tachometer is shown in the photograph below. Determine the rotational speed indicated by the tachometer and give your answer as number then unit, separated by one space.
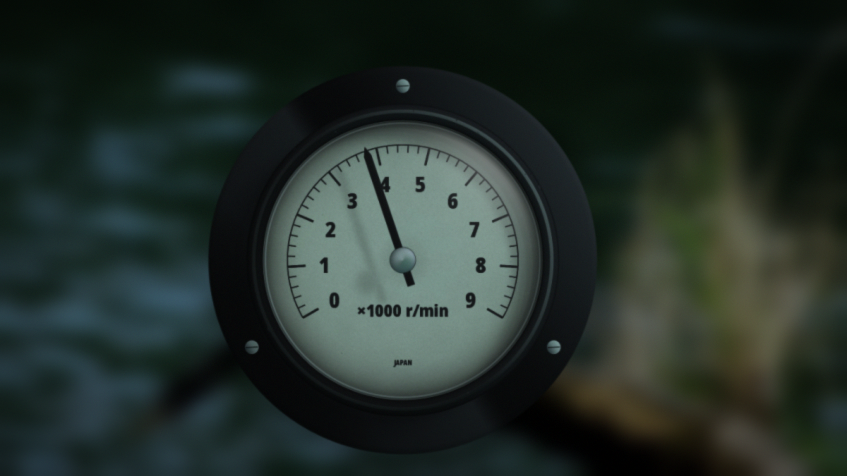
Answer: 3800 rpm
